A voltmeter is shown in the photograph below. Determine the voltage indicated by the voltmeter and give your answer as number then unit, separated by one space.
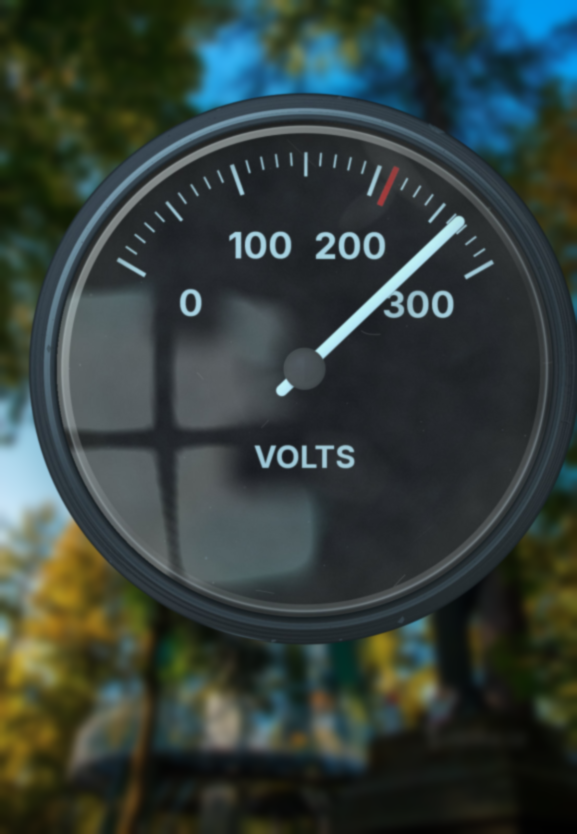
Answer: 265 V
